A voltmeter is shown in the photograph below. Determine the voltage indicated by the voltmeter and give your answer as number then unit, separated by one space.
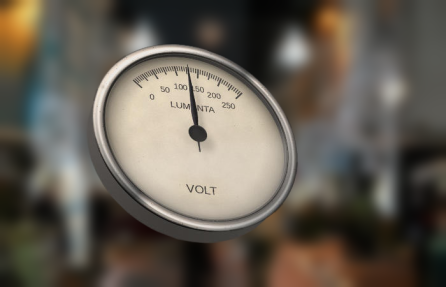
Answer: 125 V
